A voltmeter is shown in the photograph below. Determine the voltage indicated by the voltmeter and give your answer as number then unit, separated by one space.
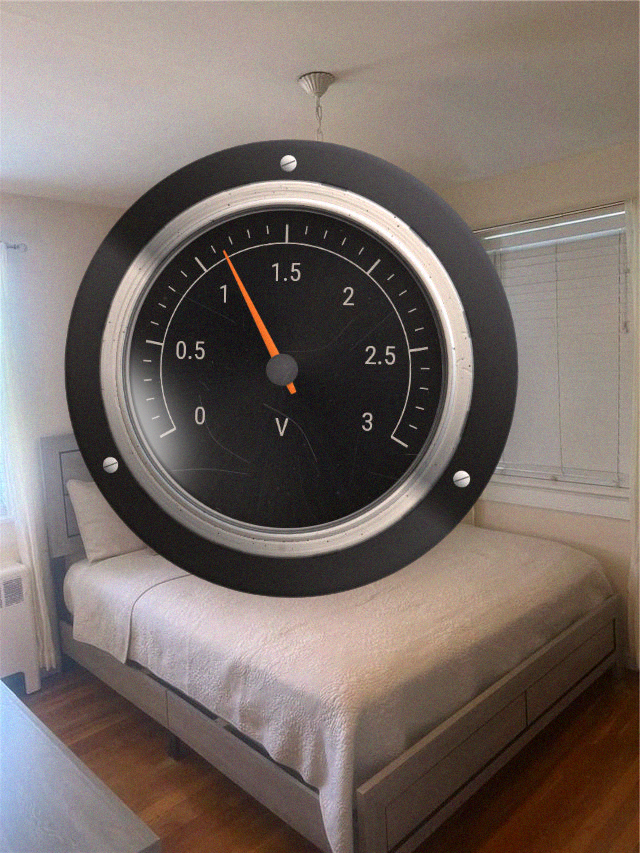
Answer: 1.15 V
